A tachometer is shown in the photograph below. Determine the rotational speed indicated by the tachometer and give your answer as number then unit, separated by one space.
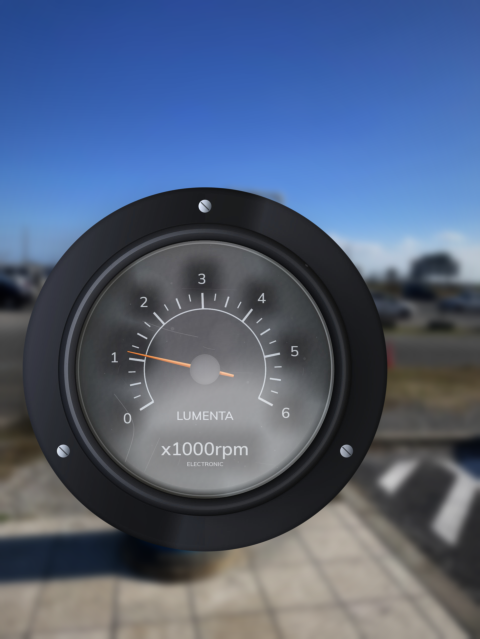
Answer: 1125 rpm
